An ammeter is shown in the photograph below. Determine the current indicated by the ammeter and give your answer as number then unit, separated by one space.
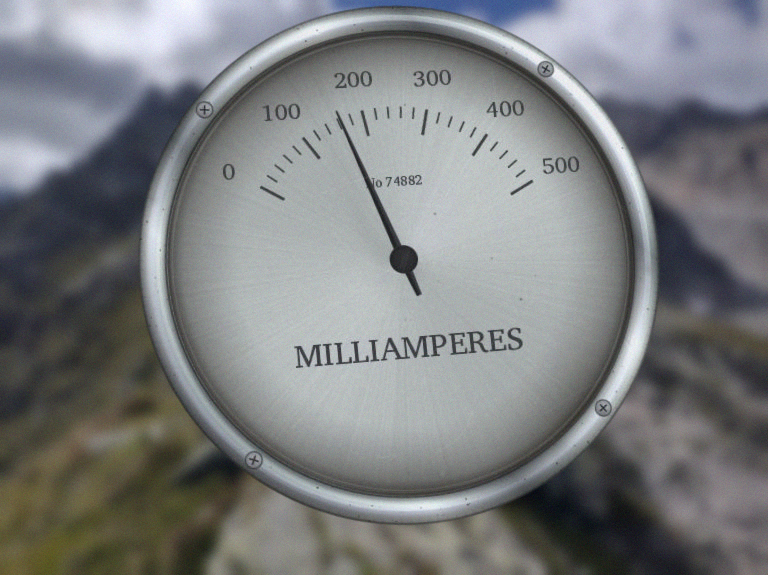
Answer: 160 mA
